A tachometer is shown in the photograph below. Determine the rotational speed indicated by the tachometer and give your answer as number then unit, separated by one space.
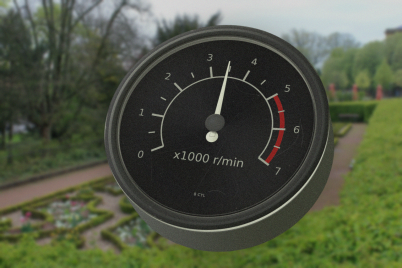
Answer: 3500 rpm
